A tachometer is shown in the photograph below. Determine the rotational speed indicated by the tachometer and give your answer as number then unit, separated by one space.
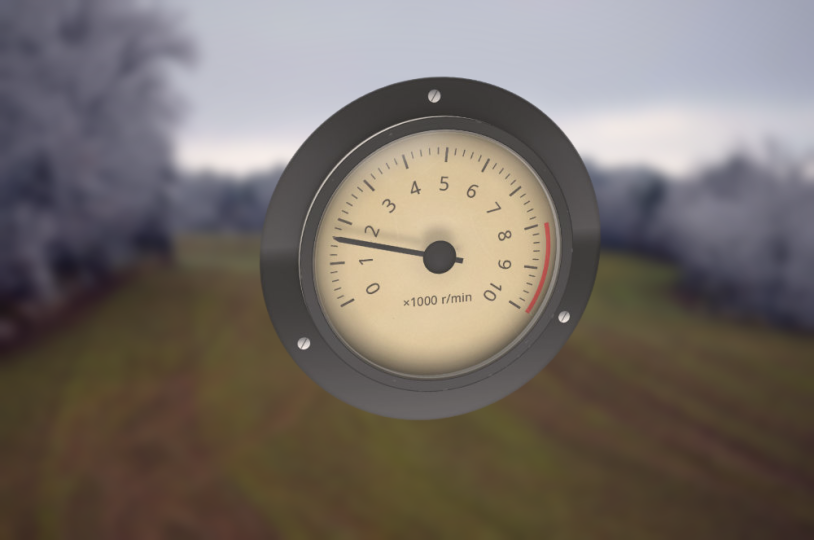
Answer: 1600 rpm
